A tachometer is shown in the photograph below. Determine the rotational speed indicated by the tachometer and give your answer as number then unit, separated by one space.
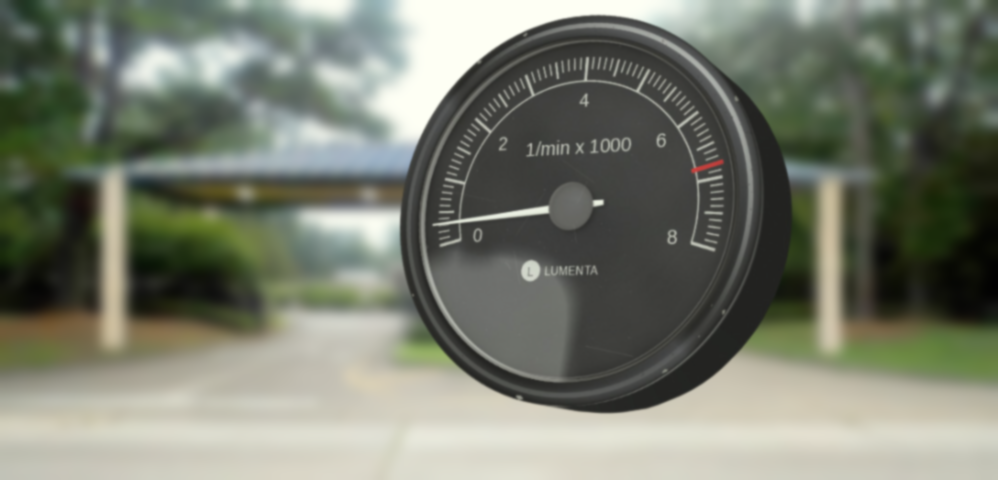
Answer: 300 rpm
